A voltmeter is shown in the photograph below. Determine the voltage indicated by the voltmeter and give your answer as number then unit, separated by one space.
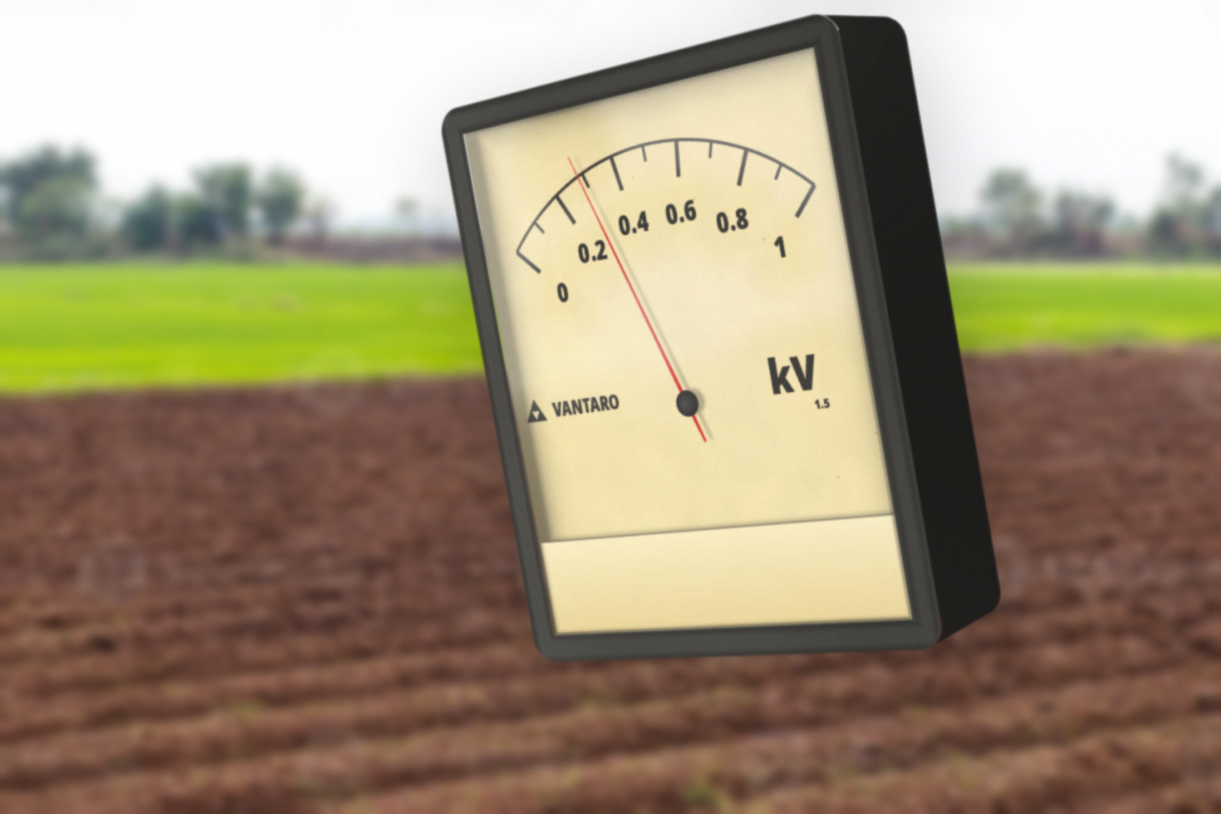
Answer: 0.3 kV
